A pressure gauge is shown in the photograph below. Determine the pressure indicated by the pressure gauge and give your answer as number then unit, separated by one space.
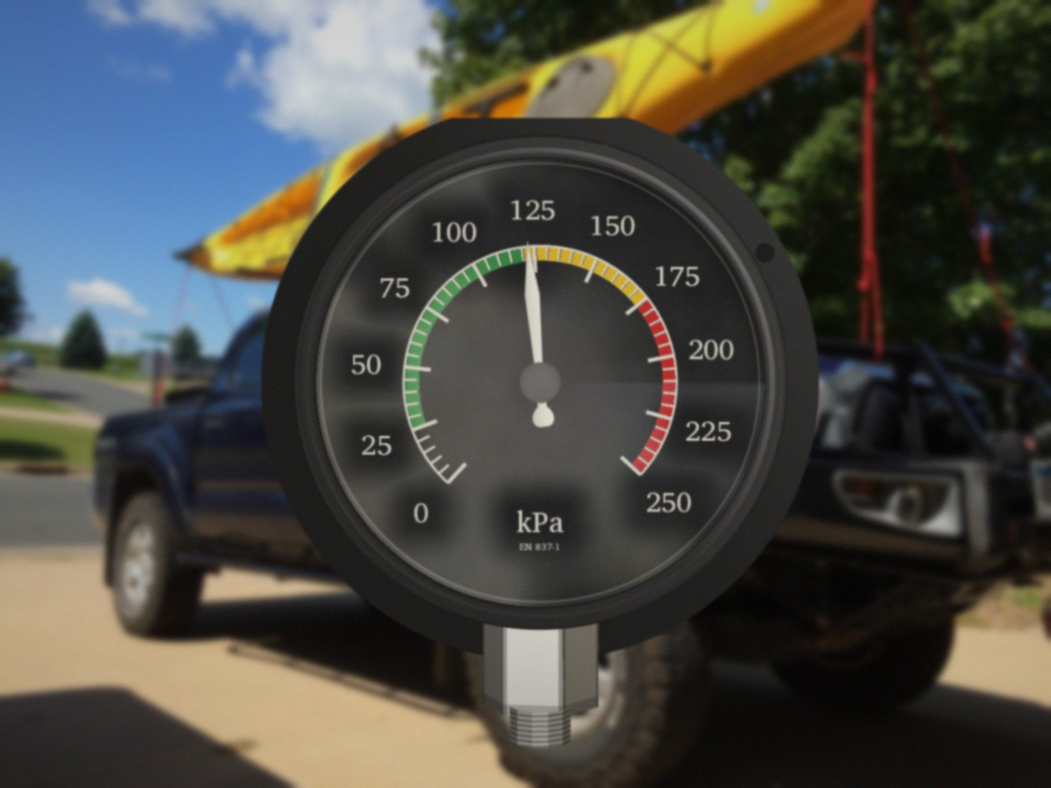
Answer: 122.5 kPa
